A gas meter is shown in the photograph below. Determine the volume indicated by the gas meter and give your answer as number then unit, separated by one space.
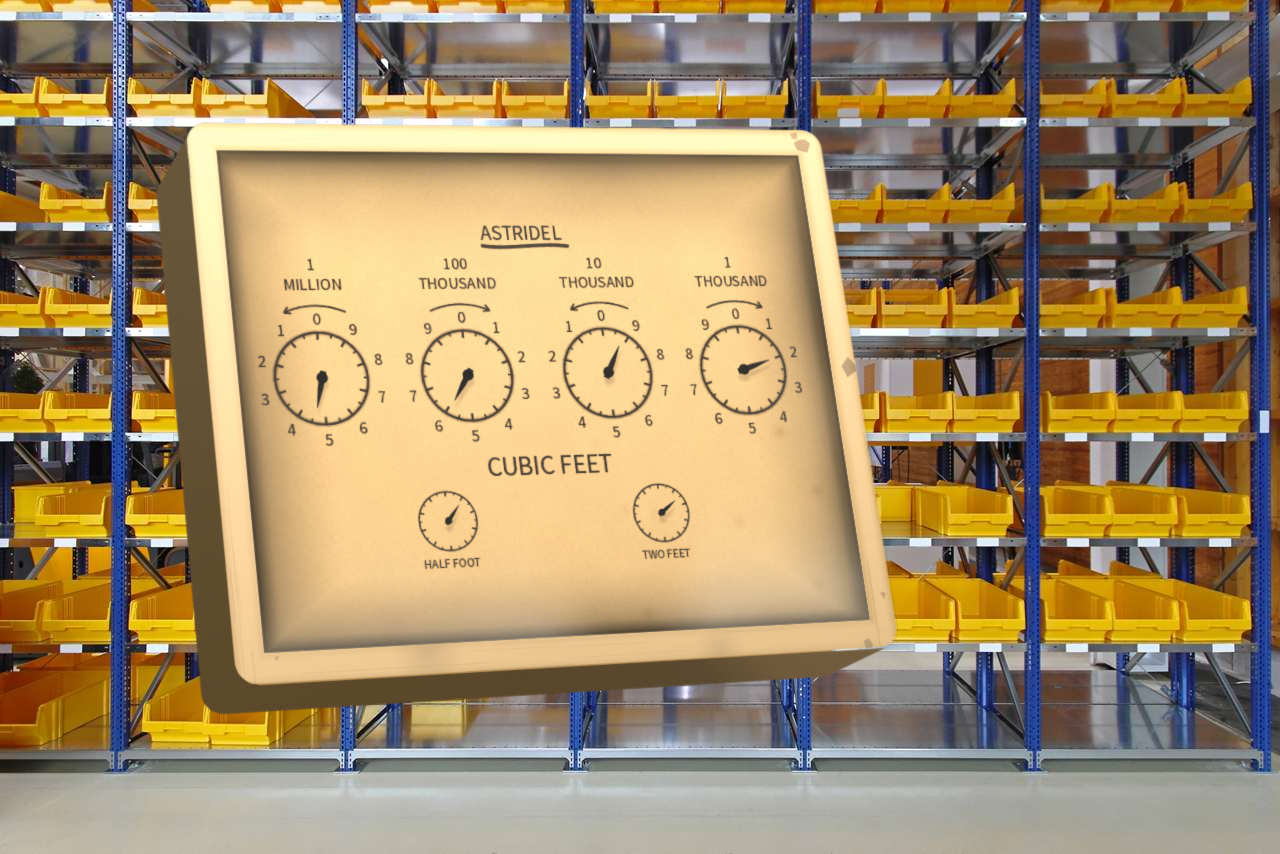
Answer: 459200 ft³
